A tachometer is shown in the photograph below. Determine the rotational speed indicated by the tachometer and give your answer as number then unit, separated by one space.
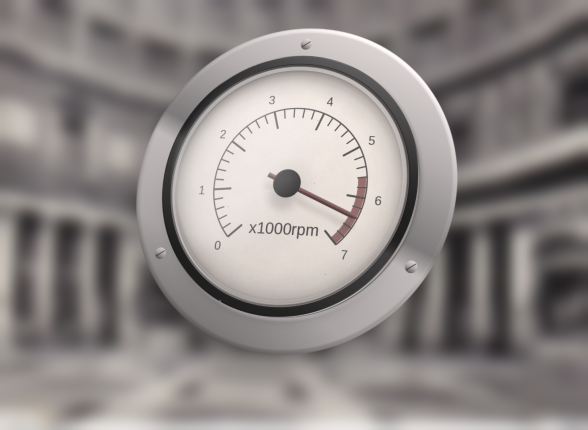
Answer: 6400 rpm
